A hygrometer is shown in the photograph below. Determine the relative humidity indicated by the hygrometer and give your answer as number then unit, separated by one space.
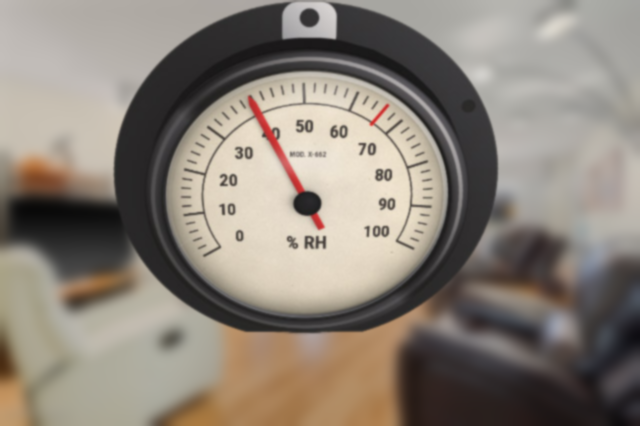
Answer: 40 %
